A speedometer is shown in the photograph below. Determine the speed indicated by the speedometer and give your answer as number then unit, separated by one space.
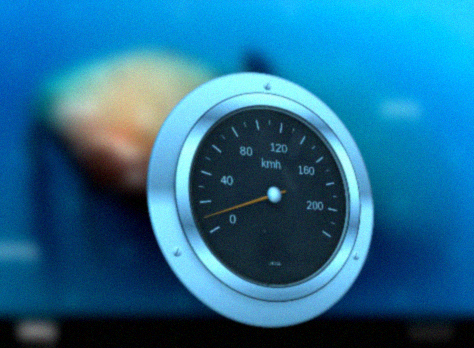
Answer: 10 km/h
